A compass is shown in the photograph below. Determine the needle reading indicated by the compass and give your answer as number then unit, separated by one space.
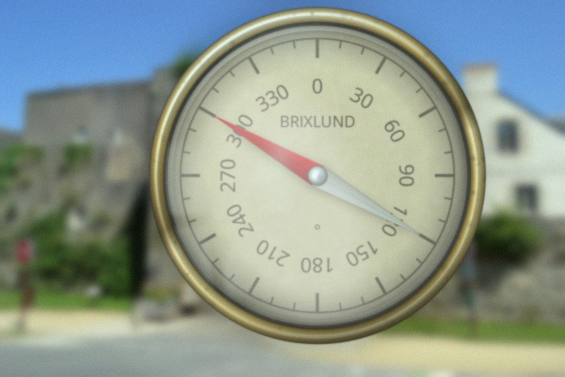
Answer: 300 °
